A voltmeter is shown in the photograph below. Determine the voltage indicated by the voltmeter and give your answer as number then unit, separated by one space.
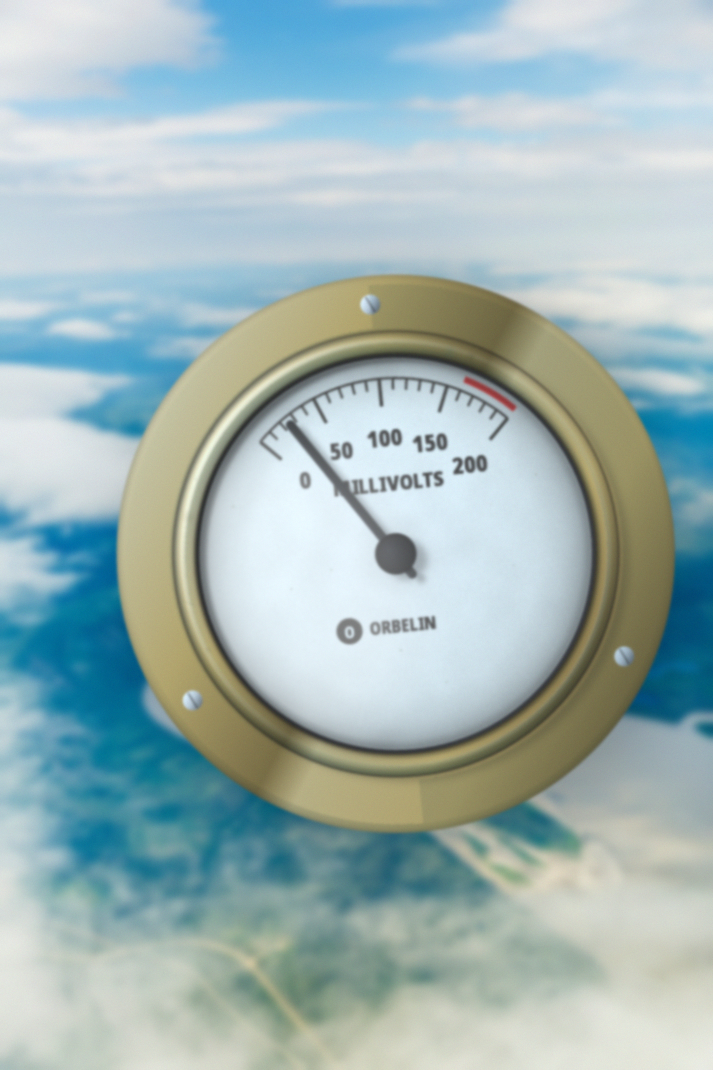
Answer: 25 mV
